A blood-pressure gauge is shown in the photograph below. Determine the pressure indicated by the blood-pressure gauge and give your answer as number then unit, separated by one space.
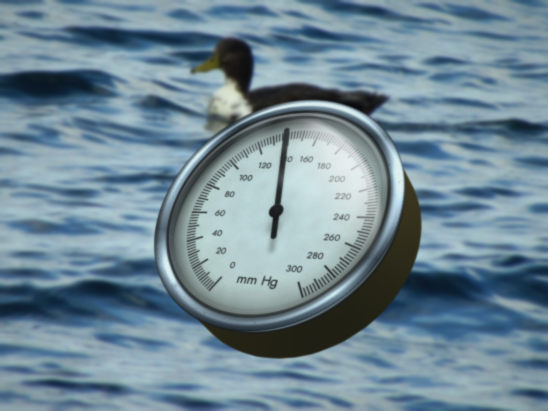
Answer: 140 mmHg
